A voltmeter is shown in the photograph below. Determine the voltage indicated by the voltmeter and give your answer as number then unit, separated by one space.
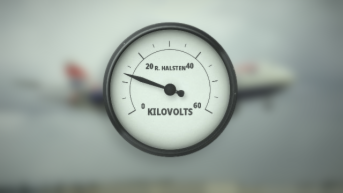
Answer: 12.5 kV
